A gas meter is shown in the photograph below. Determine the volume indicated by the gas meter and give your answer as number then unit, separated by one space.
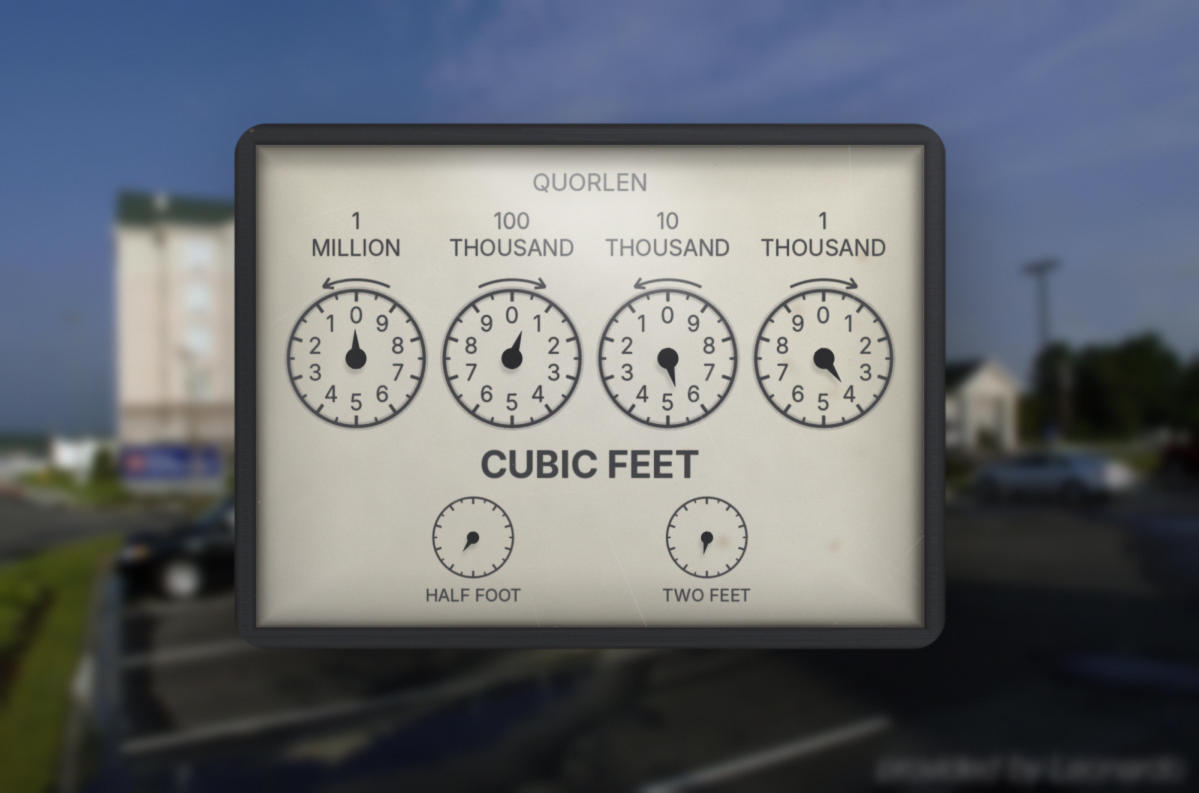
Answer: 5400 ft³
